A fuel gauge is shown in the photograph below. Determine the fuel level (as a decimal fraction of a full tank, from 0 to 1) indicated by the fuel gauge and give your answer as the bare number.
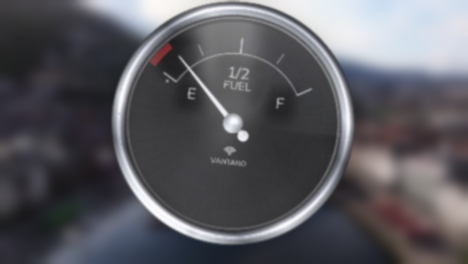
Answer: 0.125
